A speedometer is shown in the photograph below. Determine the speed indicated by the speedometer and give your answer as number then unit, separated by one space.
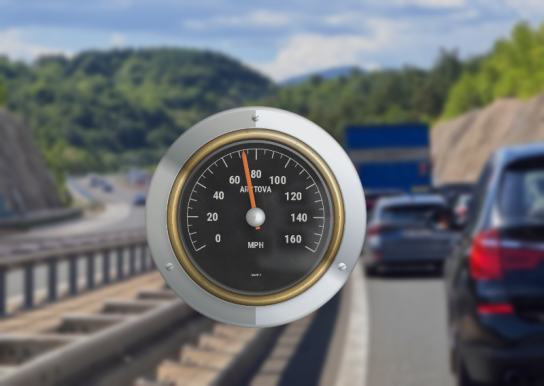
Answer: 72.5 mph
